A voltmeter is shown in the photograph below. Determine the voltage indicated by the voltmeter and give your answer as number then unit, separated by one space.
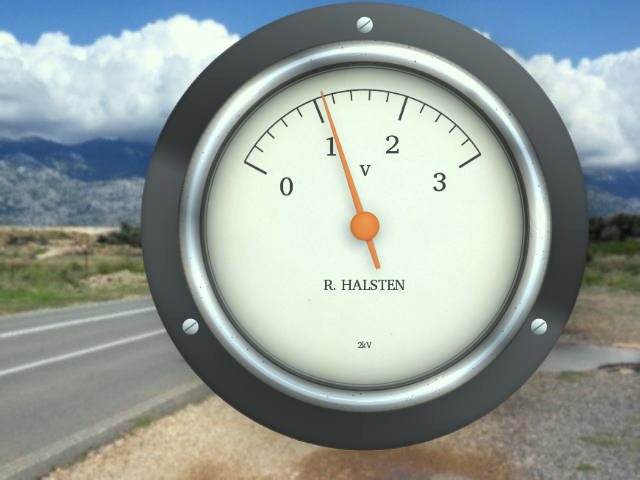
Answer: 1.1 V
